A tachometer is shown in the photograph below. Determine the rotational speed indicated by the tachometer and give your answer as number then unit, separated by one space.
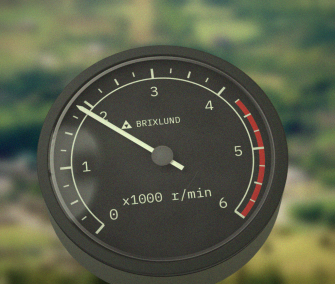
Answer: 1875 rpm
